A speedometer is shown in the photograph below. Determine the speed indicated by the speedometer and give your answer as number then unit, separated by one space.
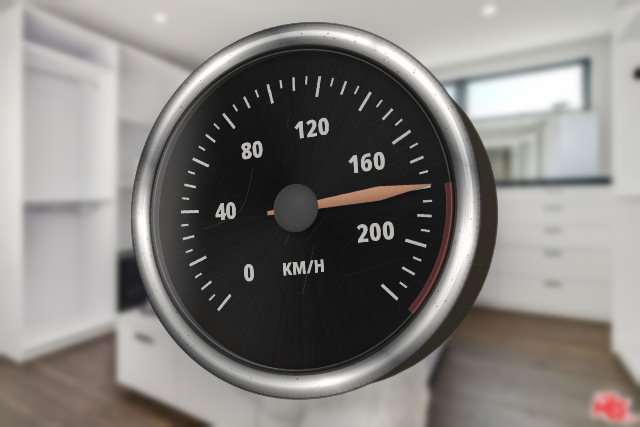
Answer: 180 km/h
